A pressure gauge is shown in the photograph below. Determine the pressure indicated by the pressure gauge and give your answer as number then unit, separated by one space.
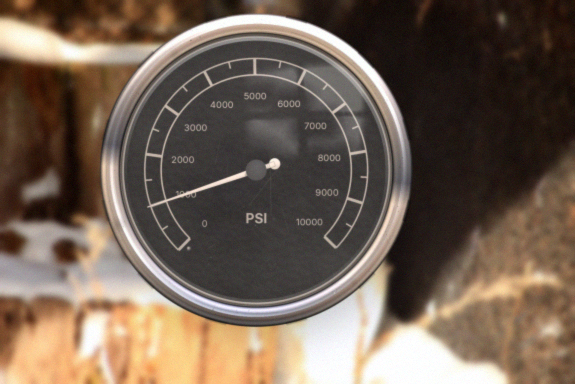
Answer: 1000 psi
